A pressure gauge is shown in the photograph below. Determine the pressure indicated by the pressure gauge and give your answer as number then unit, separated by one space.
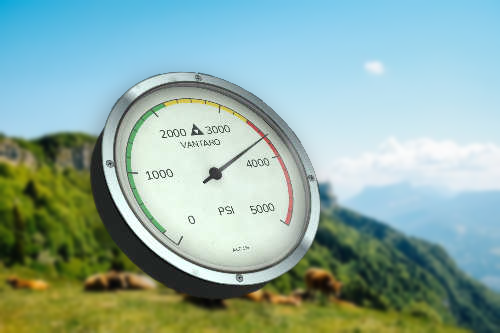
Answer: 3700 psi
